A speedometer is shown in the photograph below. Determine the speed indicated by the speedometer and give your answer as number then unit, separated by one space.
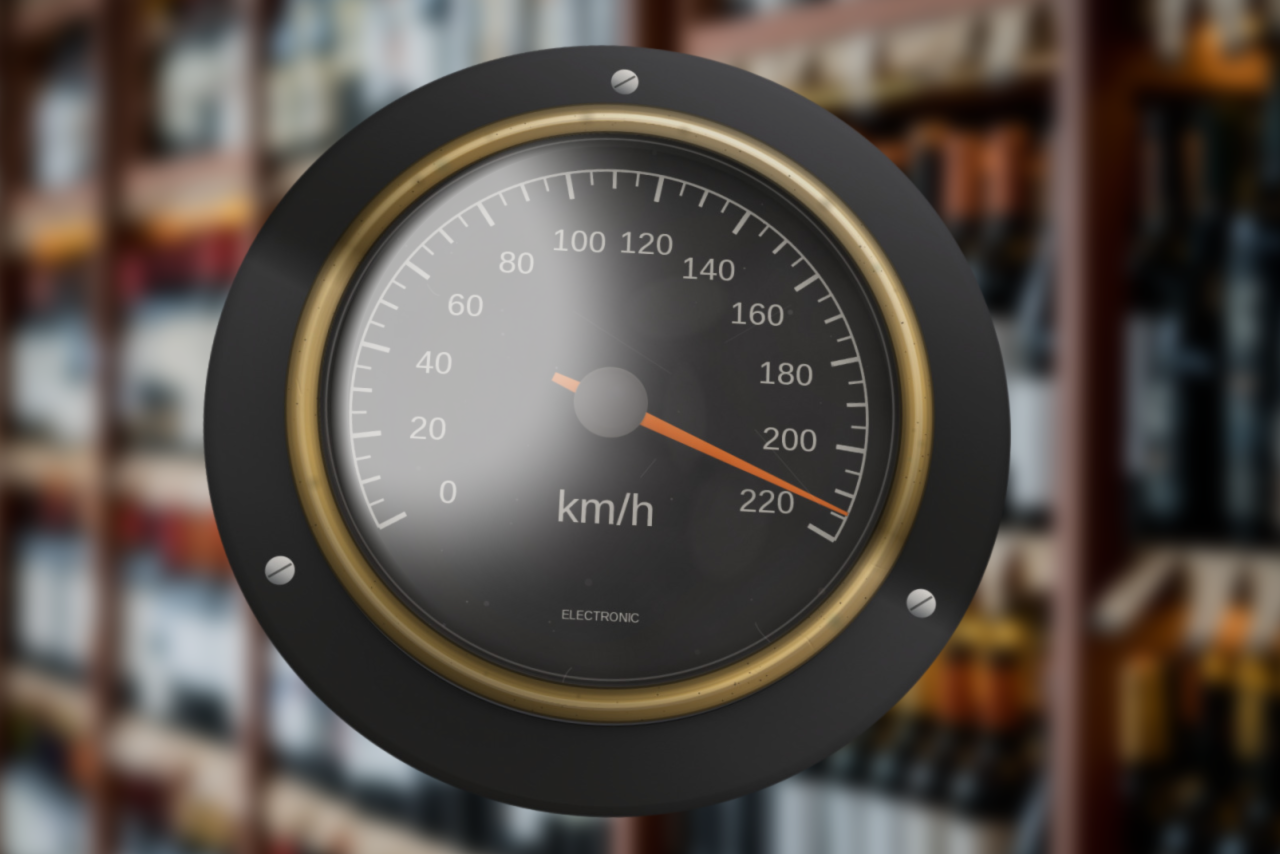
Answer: 215 km/h
